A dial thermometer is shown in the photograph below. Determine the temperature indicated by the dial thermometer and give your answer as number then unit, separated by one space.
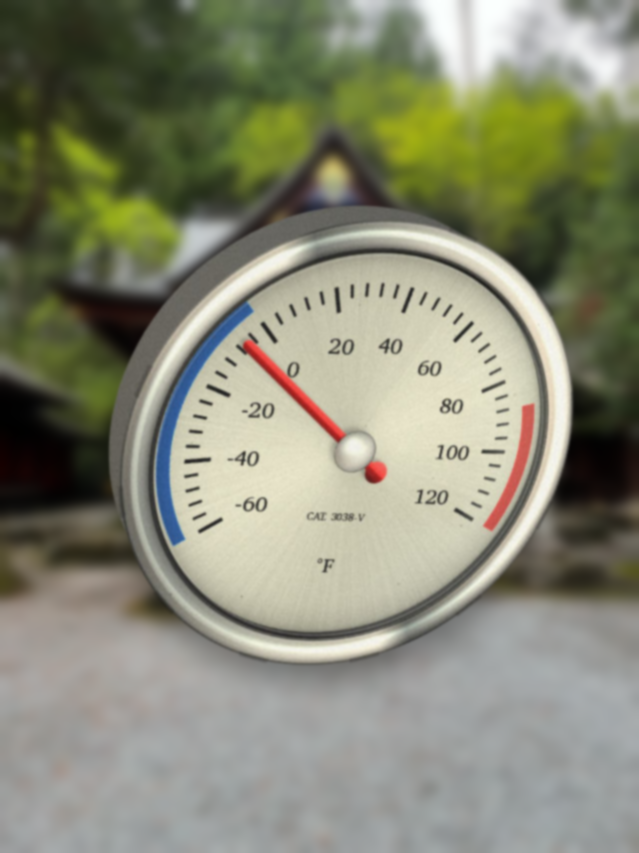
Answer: -6 °F
